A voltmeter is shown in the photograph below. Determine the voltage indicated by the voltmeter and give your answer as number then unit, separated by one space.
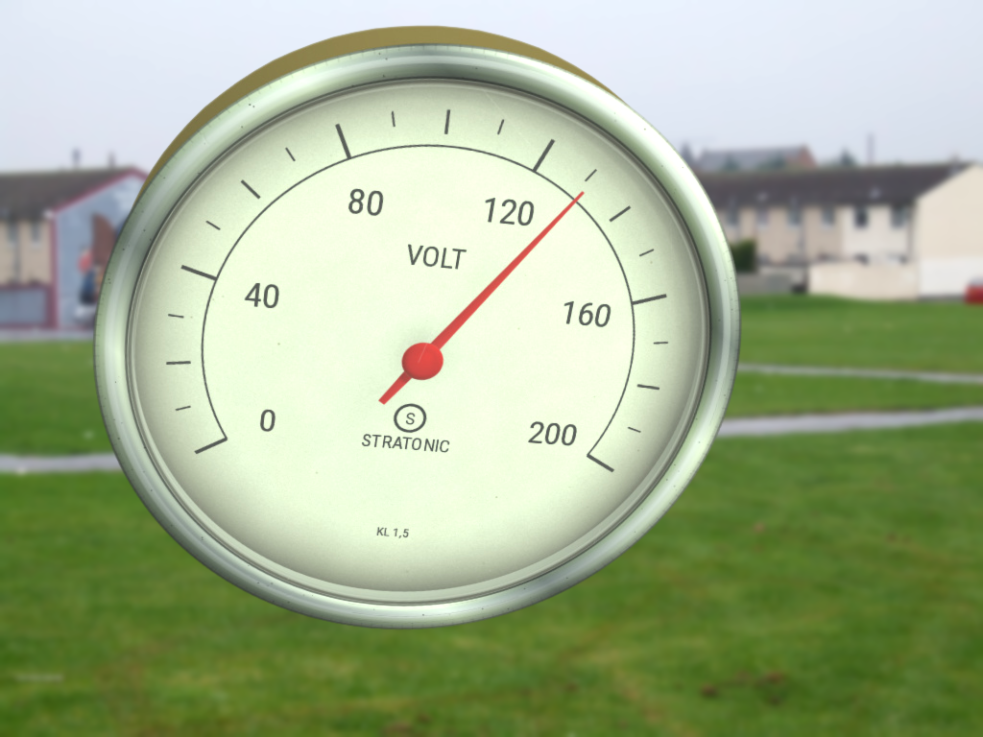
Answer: 130 V
